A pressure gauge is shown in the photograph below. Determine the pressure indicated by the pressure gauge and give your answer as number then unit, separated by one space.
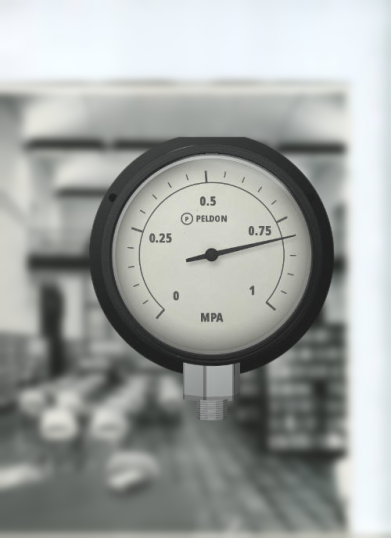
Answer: 0.8 MPa
